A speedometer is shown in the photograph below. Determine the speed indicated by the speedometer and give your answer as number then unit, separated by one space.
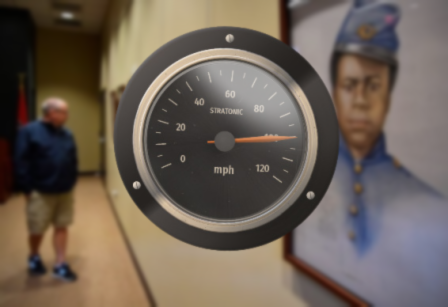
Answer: 100 mph
